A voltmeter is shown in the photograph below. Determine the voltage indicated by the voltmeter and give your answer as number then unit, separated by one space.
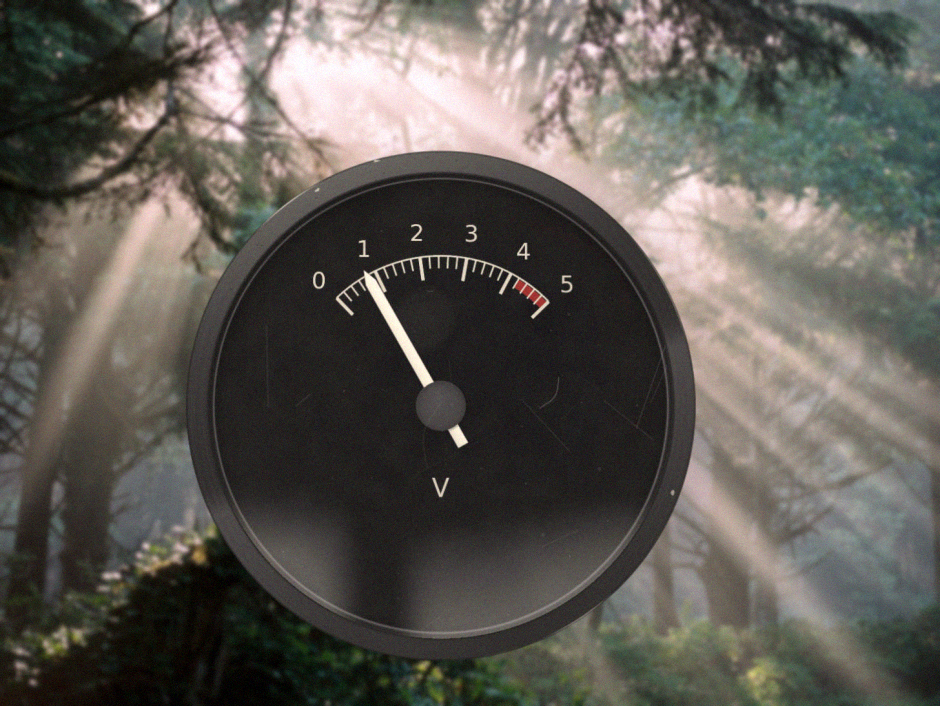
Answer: 0.8 V
